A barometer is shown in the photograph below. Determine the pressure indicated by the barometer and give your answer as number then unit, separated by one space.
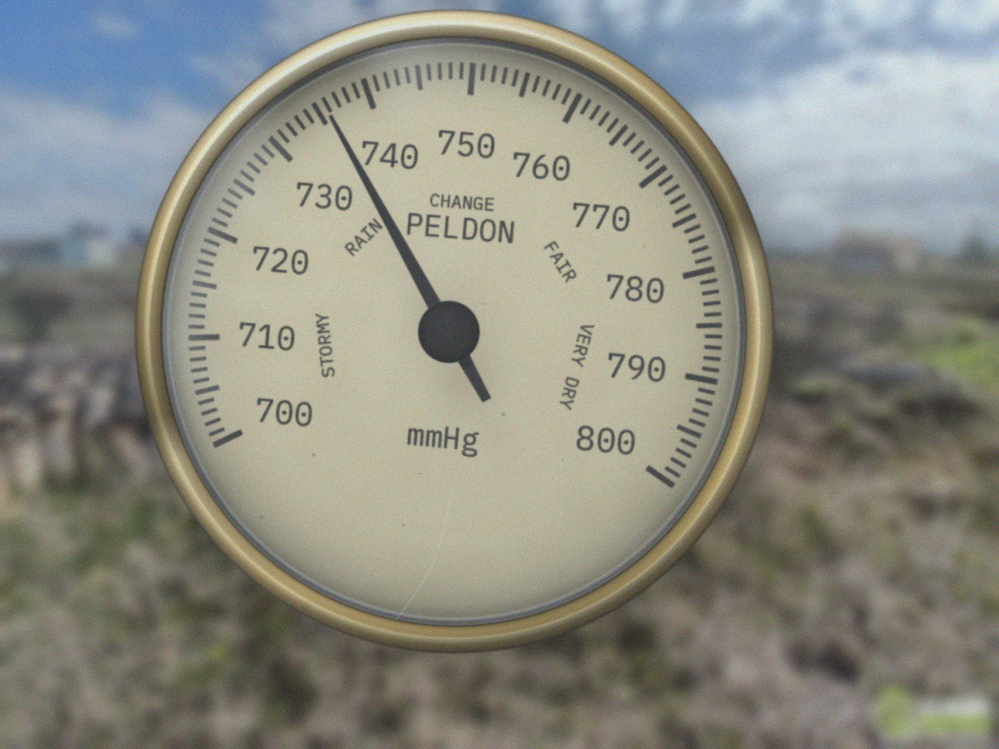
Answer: 736 mmHg
